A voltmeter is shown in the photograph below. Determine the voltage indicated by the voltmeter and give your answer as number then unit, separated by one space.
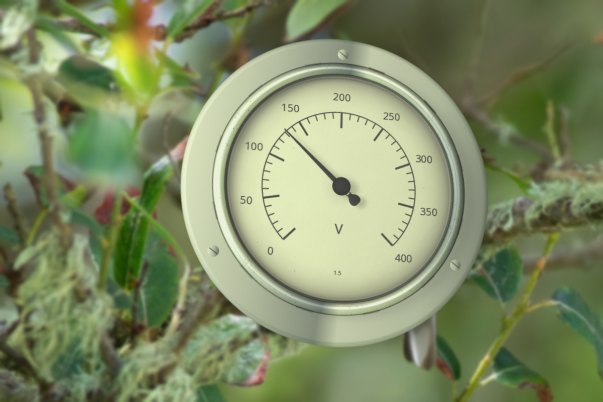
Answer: 130 V
